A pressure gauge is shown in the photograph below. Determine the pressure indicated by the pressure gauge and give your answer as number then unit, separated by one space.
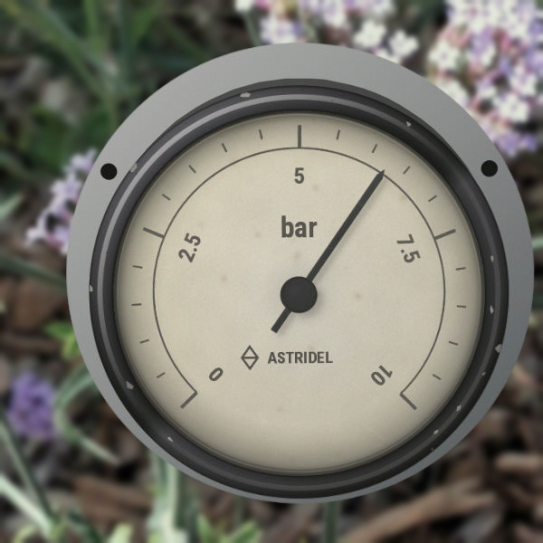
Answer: 6.25 bar
